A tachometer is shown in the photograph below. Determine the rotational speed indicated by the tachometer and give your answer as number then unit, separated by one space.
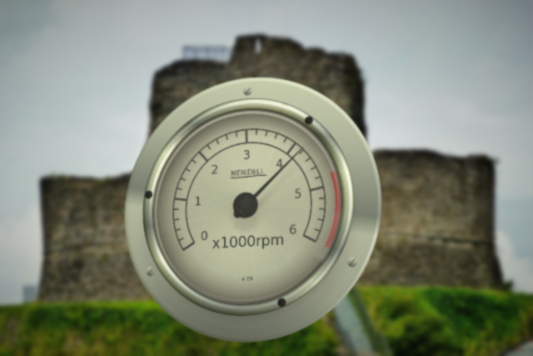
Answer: 4200 rpm
